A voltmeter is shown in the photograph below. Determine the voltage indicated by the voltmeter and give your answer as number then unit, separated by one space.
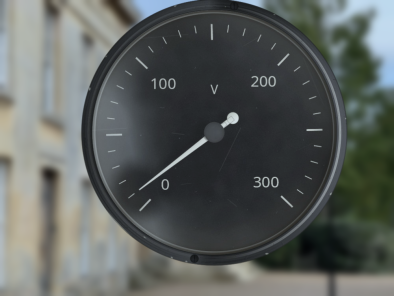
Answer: 10 V
